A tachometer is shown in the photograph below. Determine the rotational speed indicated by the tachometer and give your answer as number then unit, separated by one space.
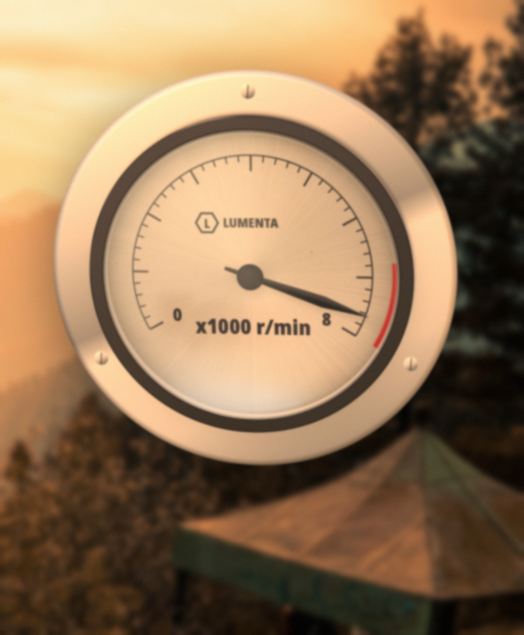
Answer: 7600 rpm
